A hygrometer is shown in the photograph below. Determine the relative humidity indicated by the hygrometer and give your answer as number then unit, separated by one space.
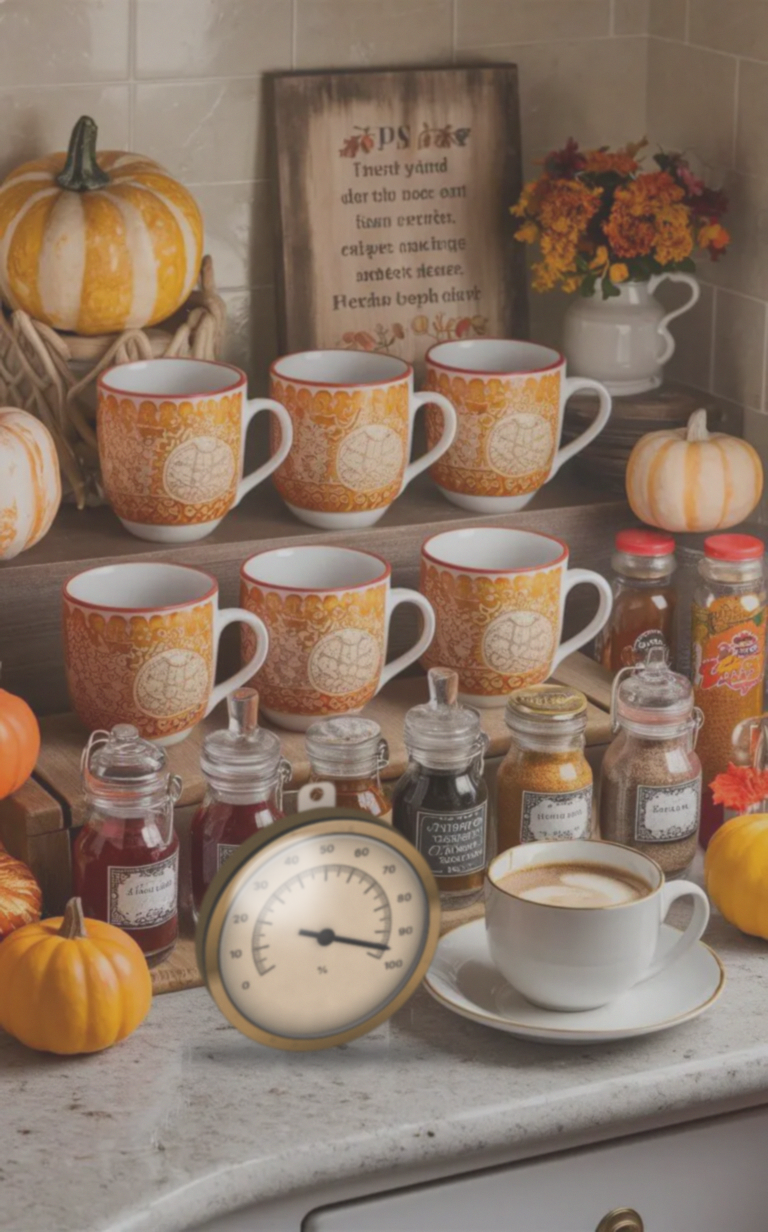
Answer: 95 %
